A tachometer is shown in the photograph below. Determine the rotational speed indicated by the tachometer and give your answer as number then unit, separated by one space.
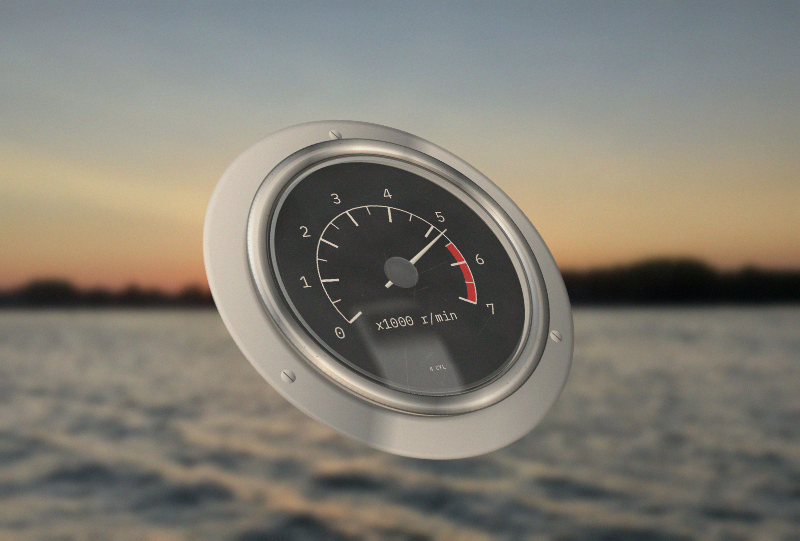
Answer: 5250 rpm
